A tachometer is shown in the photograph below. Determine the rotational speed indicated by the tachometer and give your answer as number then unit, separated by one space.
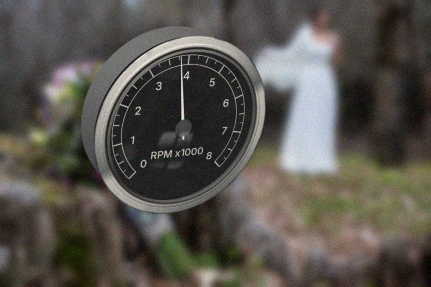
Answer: 3750 rpm
